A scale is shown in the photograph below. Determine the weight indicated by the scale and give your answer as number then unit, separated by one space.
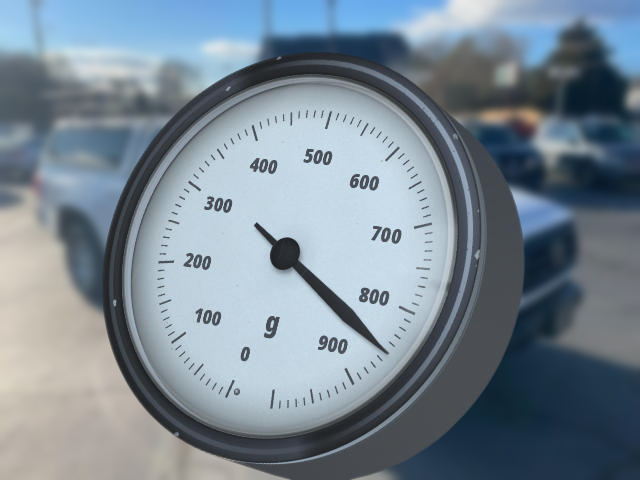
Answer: 850 g
